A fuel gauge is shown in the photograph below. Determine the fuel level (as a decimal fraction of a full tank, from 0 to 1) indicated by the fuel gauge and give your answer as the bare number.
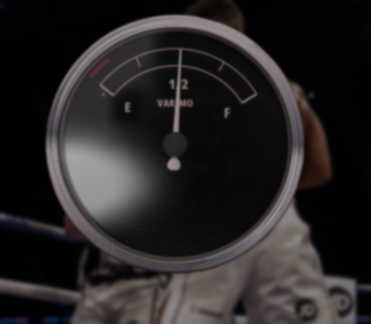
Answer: 0.5
